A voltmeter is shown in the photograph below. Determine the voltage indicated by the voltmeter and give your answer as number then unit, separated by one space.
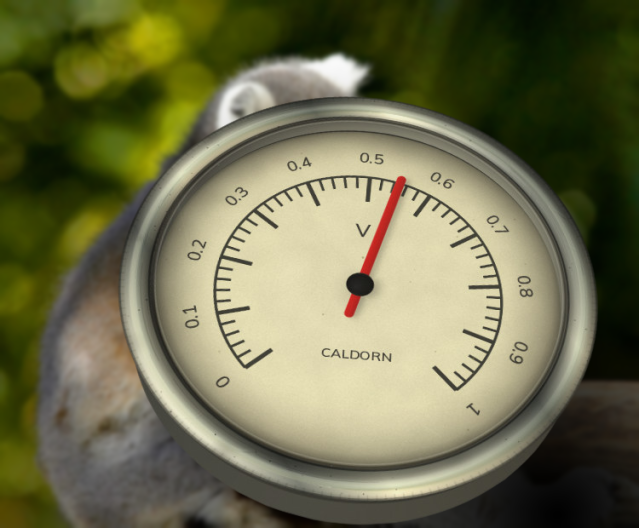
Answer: 0.55 V
